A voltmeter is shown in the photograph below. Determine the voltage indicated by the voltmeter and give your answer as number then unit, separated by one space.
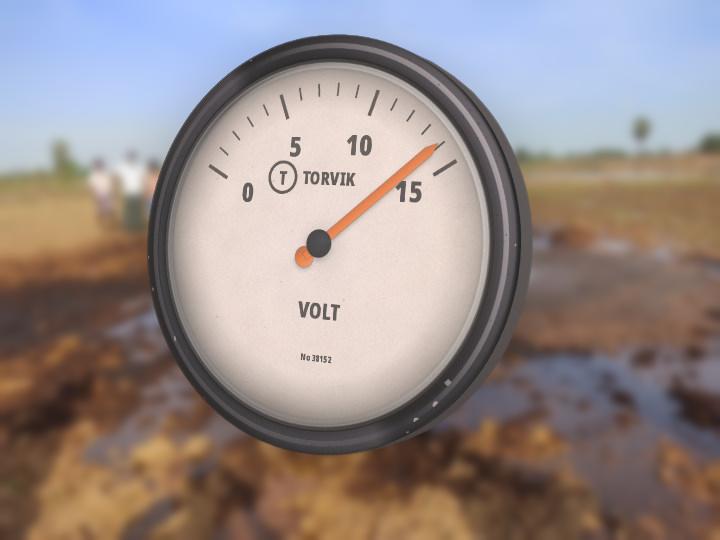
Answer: 14 V
